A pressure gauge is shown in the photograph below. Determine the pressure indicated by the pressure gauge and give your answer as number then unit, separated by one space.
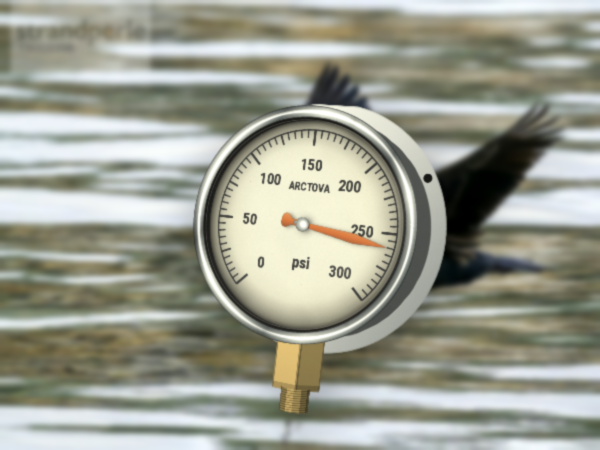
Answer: 260 psi
